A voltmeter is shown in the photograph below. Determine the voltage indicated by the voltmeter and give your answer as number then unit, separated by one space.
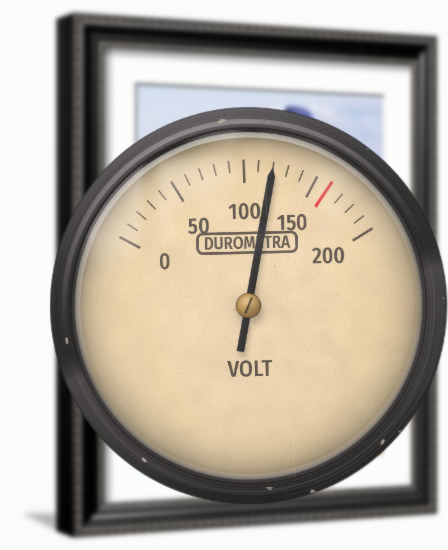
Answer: 120 V
